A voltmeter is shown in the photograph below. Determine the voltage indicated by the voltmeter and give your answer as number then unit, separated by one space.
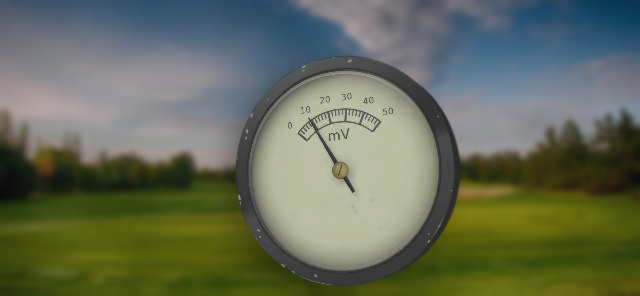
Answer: 10 mV
